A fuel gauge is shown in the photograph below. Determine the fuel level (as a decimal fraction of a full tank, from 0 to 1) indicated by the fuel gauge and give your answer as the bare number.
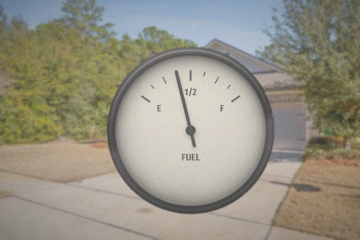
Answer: 0.375
